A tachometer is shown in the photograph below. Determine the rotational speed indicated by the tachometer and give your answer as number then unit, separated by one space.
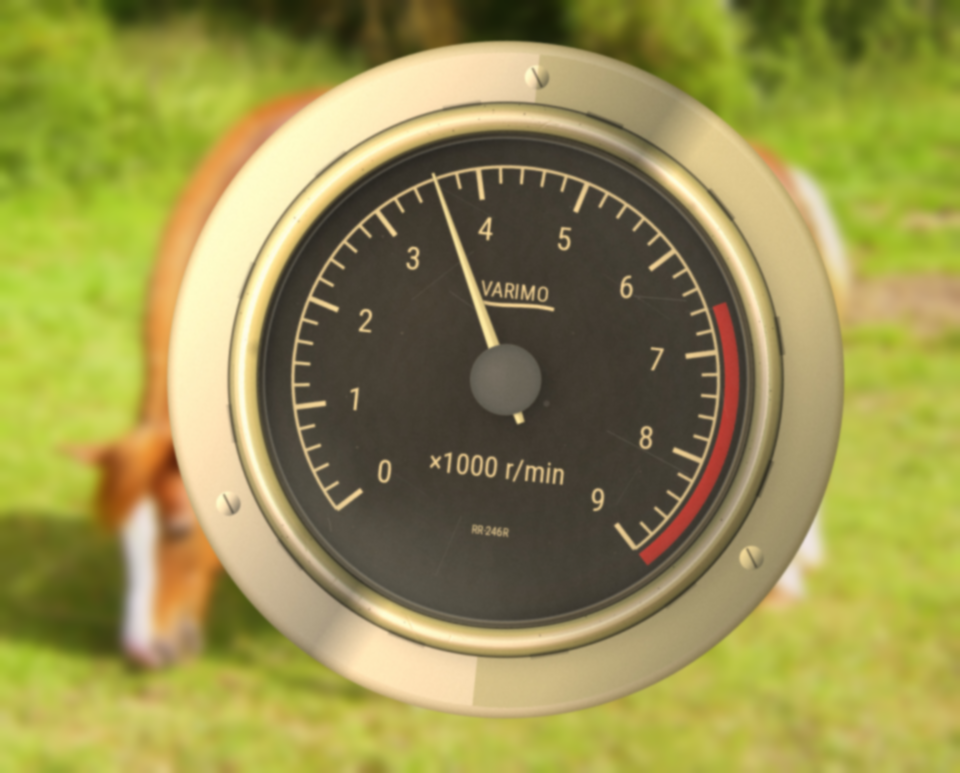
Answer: 3600 rpm
